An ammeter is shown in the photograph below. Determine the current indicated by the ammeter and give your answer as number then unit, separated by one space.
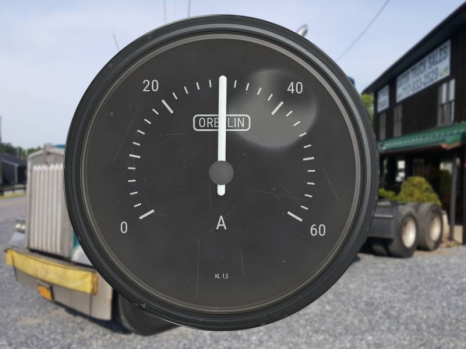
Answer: 30 A
